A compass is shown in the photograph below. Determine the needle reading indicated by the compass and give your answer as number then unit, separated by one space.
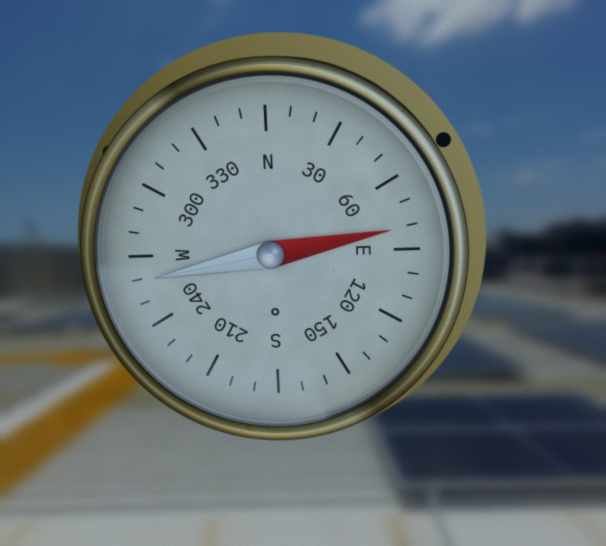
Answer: 80 °
